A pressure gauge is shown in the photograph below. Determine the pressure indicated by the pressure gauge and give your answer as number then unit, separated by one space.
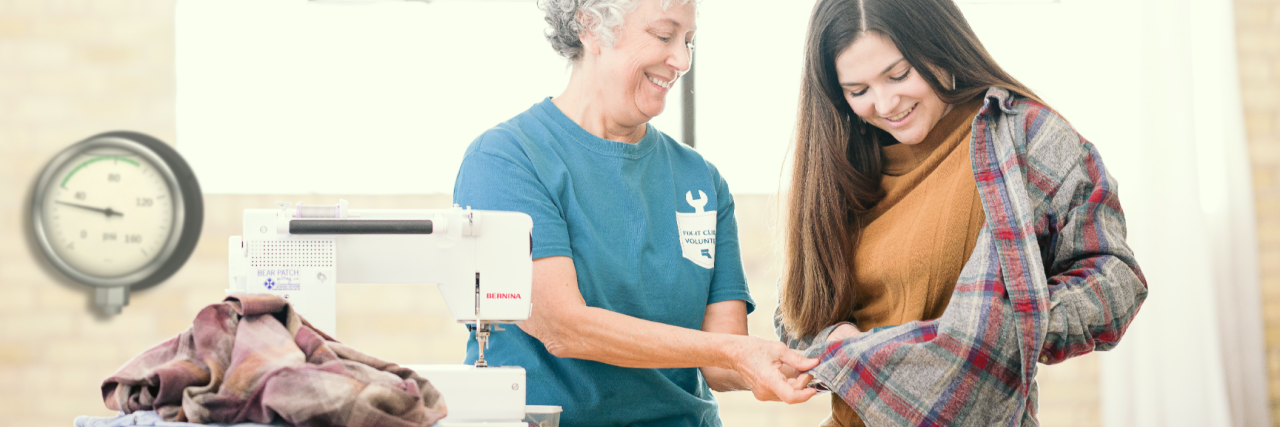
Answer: 30 psi
